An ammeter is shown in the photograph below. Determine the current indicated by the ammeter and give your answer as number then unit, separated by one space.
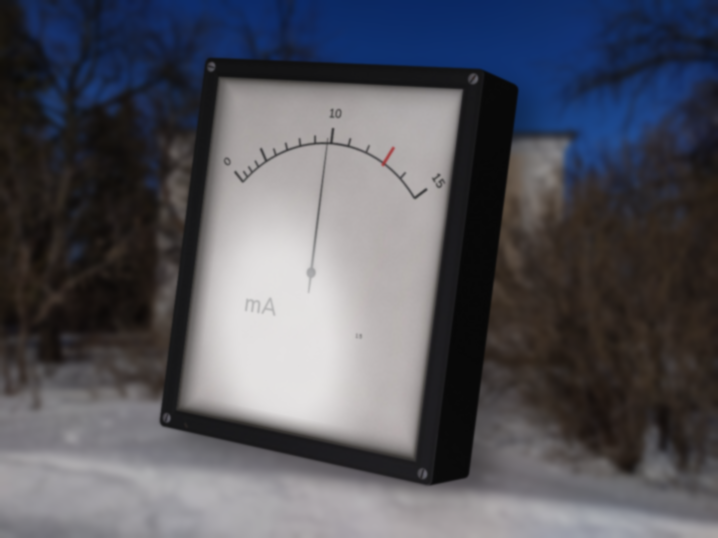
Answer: 10 mA
